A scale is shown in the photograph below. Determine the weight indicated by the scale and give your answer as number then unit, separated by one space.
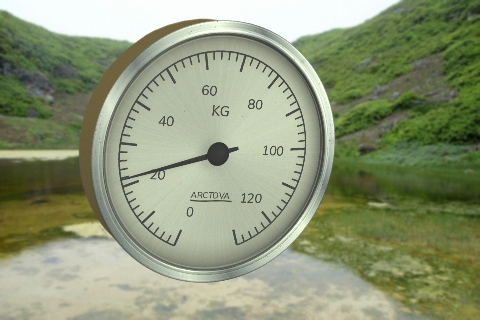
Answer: 22 kg
